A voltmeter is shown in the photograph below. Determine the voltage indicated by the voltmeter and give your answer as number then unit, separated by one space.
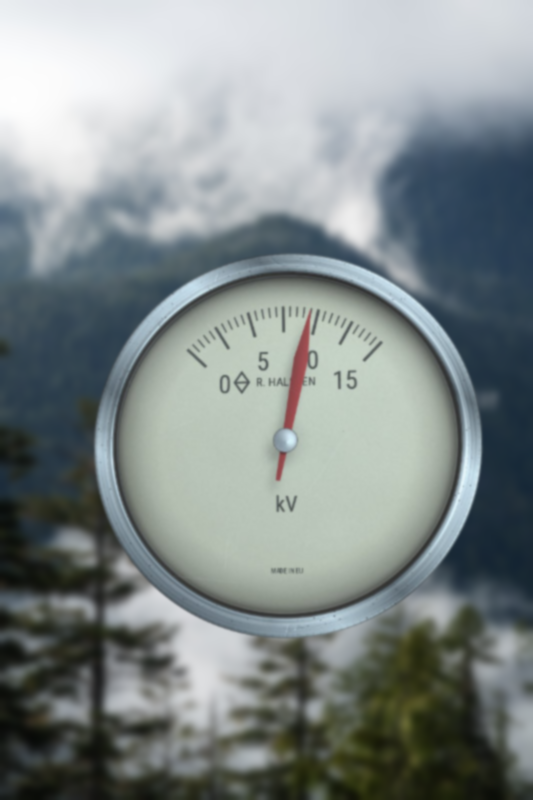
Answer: 9.5 kV
